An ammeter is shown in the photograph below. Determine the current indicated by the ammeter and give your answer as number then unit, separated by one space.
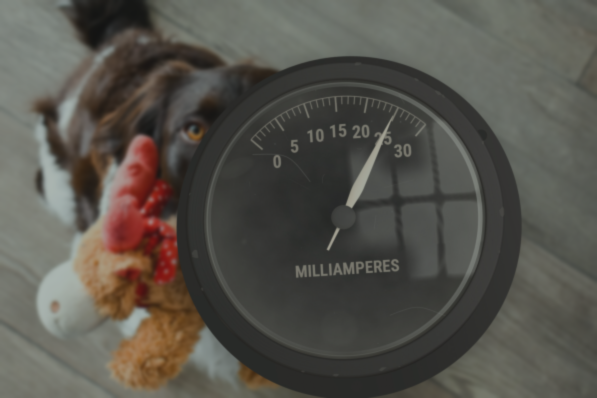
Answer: 25 mA
